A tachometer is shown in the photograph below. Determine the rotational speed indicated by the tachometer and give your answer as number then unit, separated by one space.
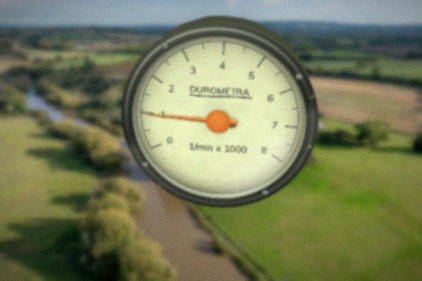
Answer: 1000 rpm
